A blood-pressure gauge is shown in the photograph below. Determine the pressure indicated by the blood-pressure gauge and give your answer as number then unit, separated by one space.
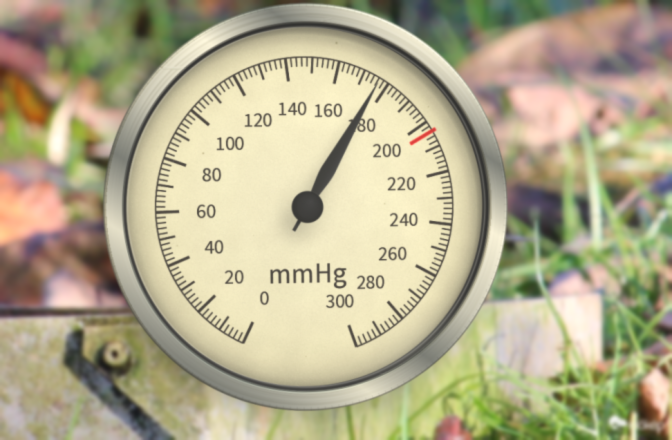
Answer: 176 mmHg
